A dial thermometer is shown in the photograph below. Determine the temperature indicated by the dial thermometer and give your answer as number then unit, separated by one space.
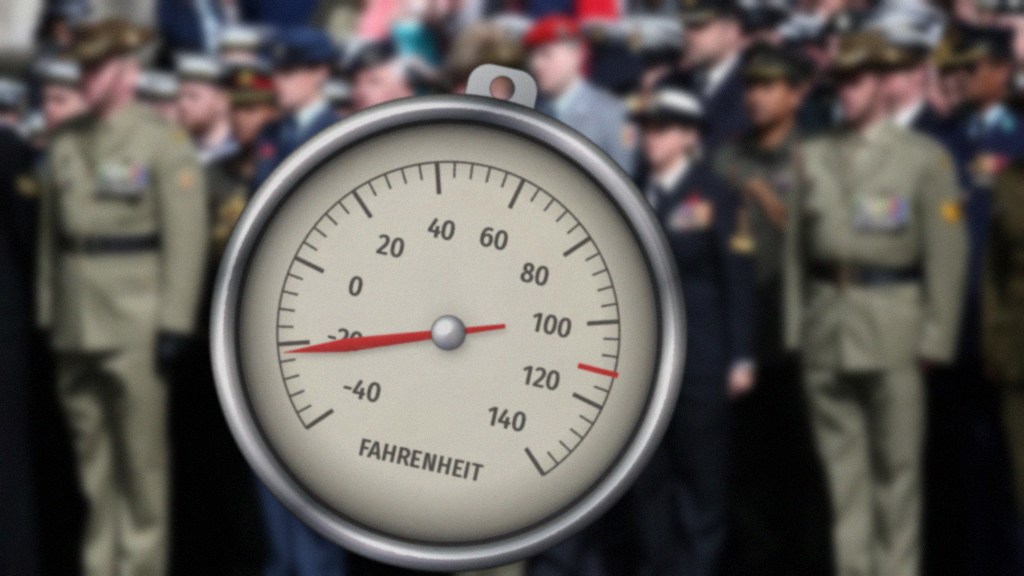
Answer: -22 °F
